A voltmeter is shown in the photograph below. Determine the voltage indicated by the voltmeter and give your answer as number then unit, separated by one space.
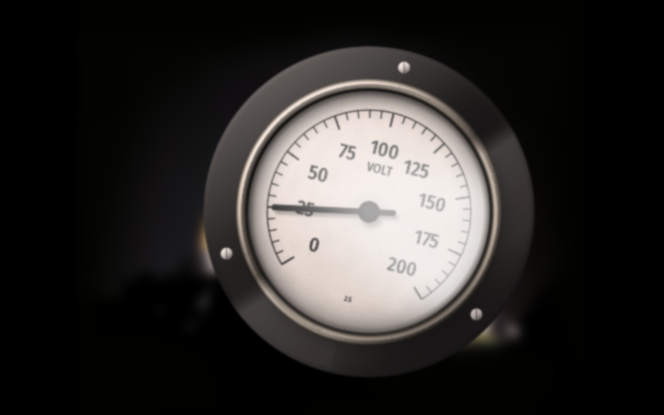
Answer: 25 V
